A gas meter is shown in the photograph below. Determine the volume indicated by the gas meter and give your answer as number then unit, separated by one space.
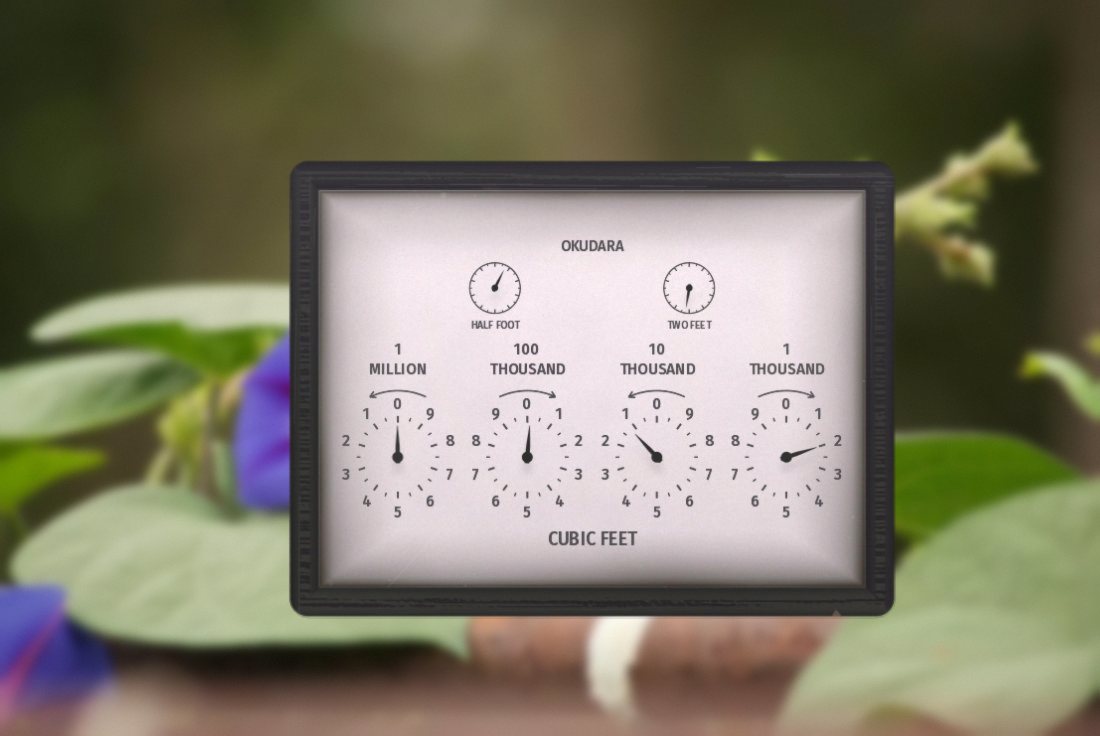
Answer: 1200 ft³
